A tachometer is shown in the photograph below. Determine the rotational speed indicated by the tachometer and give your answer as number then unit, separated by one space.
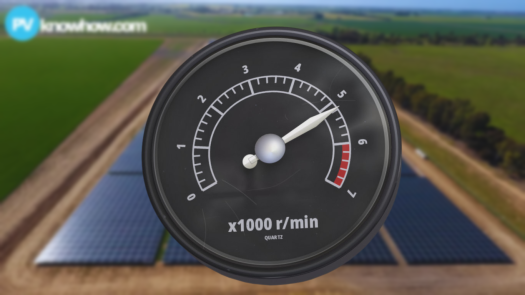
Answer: 5200 rpm
